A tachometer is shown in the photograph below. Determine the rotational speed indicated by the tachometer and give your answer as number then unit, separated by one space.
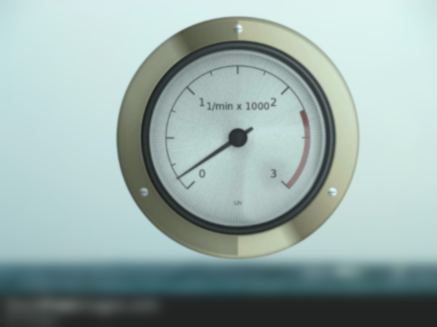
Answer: 125 rpm
